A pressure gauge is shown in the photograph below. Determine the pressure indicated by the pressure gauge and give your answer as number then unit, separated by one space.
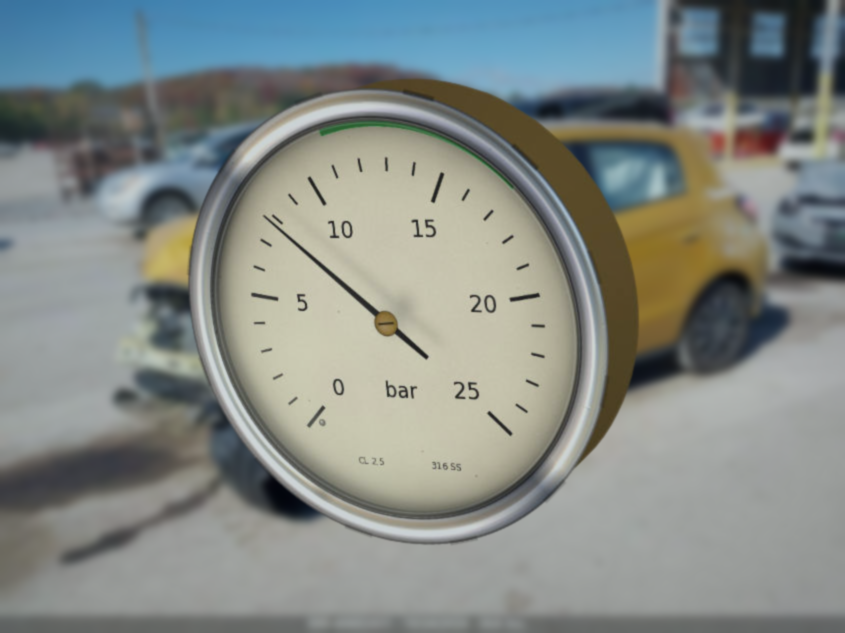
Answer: 8 bar
